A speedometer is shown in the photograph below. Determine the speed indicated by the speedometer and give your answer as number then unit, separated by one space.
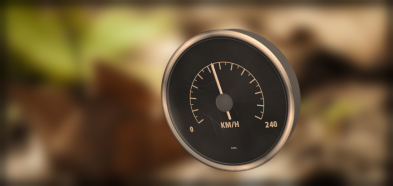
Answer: 110 km/h
